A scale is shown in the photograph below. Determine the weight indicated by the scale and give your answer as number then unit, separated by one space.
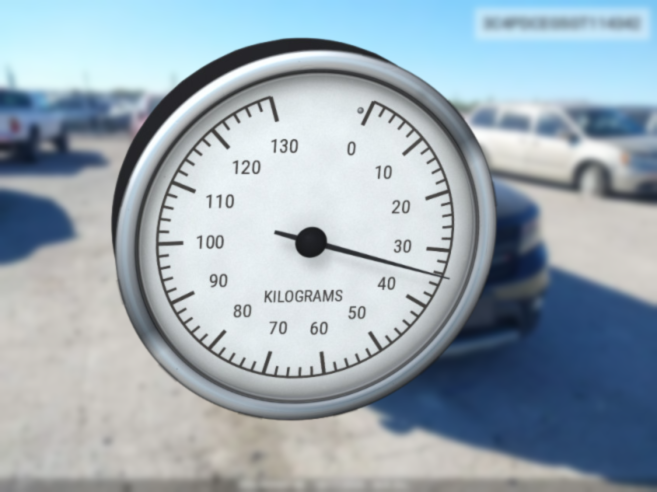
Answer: 34 kg
